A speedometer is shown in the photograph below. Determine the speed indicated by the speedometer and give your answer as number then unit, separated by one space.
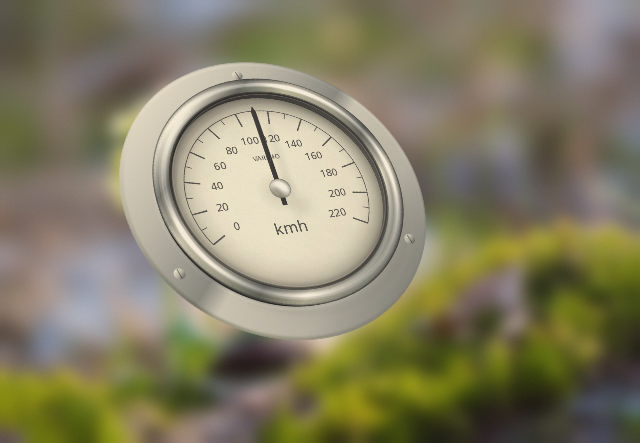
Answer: 110 km/h
